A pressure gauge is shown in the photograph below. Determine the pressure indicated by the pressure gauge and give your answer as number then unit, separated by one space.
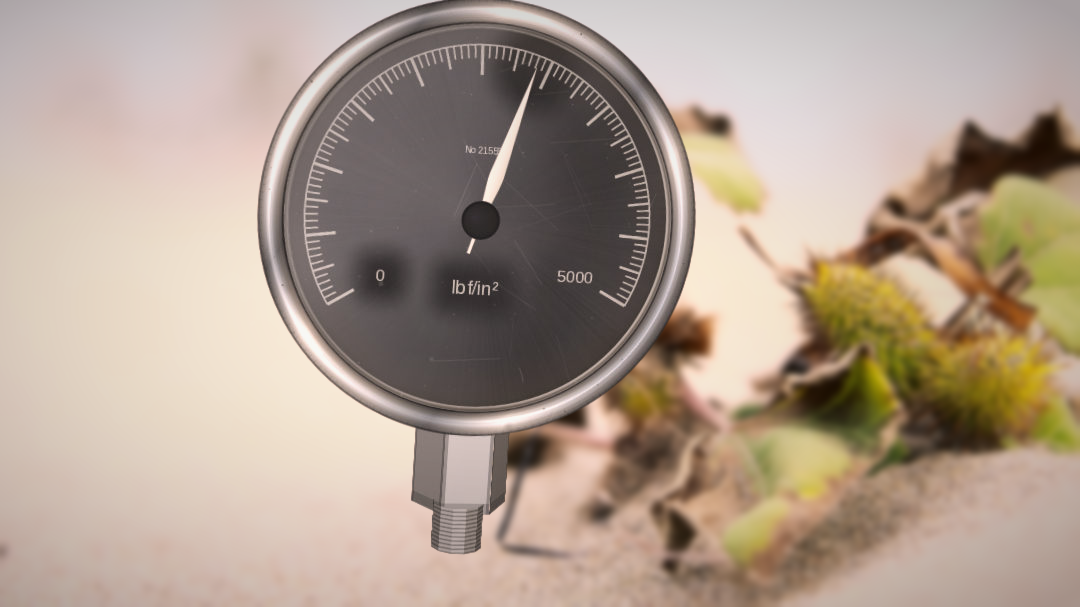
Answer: 2900 psi
